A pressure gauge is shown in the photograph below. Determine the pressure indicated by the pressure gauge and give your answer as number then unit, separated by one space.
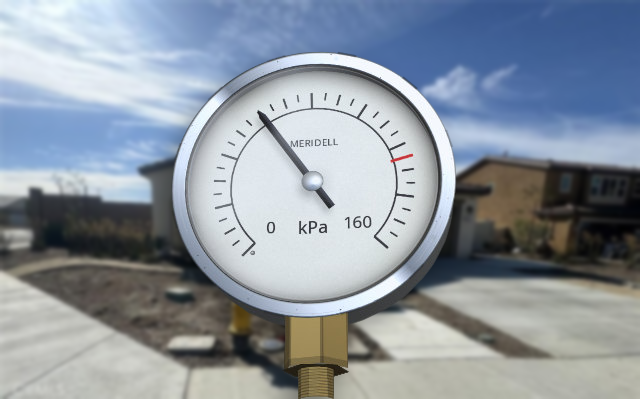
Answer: 60 kPa
